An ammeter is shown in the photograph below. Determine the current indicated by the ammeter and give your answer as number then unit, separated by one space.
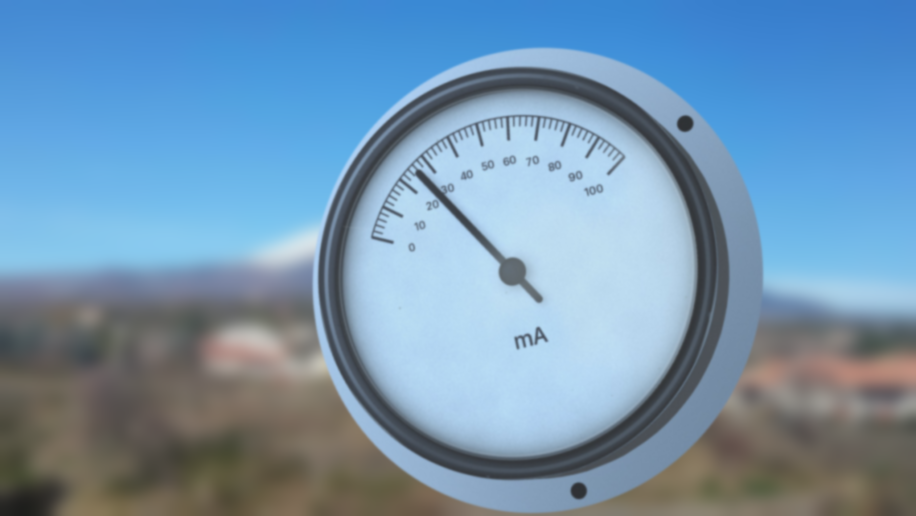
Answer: 26 mA
